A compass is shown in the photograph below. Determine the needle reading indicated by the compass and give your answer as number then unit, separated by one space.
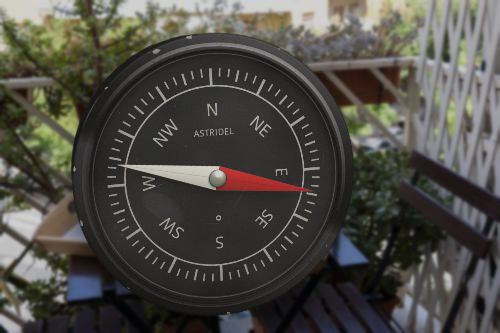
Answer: 102.5 °
